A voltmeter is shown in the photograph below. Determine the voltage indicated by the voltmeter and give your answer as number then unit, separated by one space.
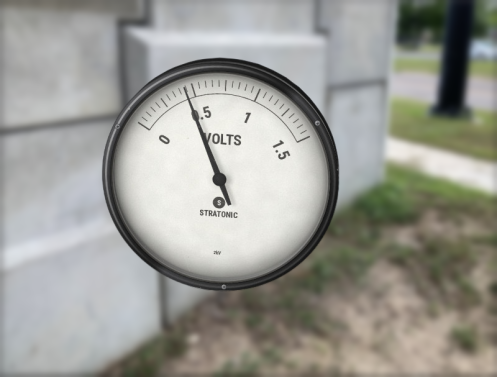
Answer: 0.45 V
